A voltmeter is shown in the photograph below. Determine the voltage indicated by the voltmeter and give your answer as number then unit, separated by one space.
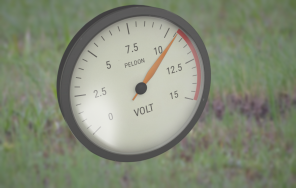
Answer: 10.5 V
